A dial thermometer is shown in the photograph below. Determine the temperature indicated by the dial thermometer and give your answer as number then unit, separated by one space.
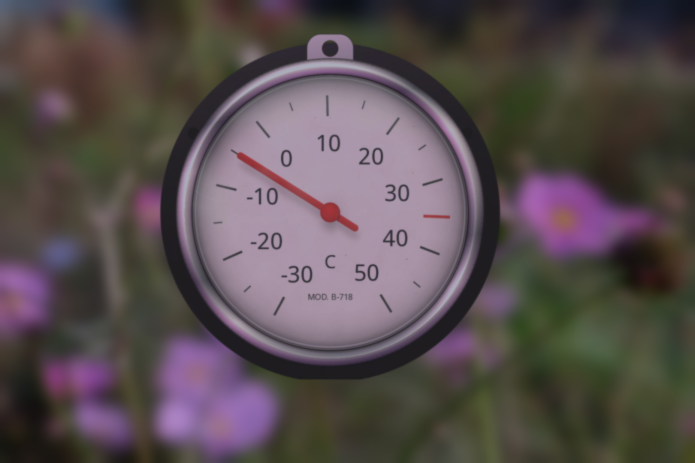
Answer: -5 °C
